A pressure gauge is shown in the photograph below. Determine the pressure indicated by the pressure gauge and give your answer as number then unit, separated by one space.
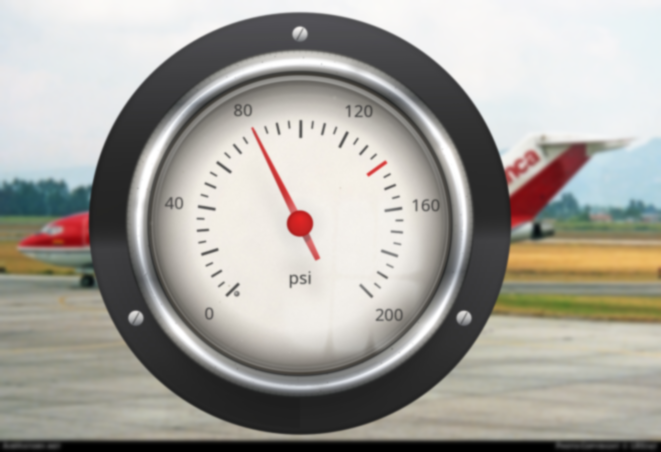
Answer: 80 psi
